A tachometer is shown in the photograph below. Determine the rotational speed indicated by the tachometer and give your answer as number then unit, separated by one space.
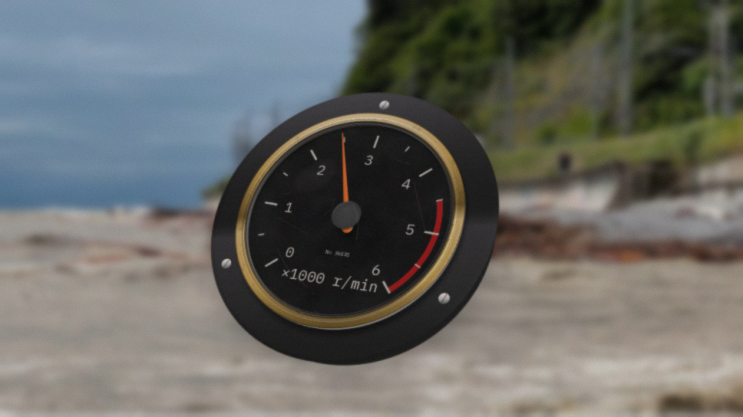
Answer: 2500 rpm
